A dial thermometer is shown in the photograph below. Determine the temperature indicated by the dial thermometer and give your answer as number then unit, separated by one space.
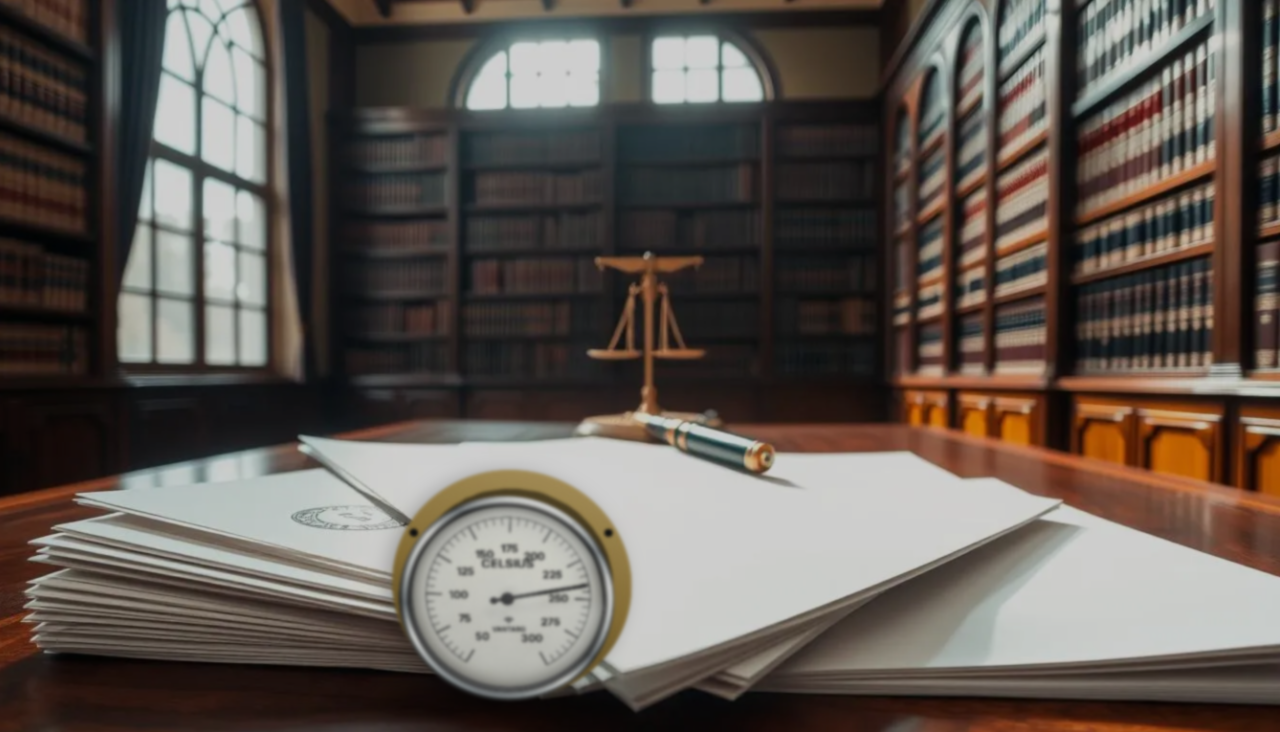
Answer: 240 °C
